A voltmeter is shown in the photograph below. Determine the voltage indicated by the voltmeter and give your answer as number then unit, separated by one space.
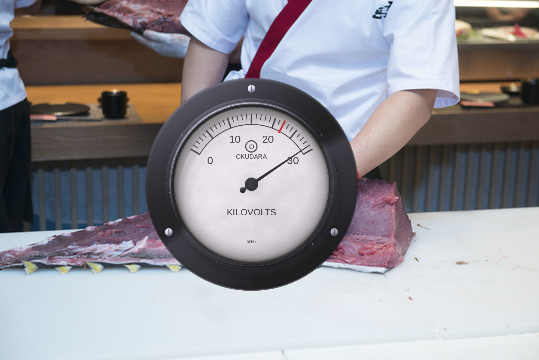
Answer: 29 kV
